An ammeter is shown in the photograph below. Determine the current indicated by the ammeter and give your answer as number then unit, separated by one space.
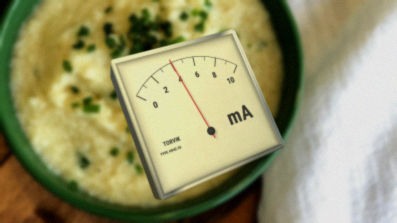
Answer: 4 mA
